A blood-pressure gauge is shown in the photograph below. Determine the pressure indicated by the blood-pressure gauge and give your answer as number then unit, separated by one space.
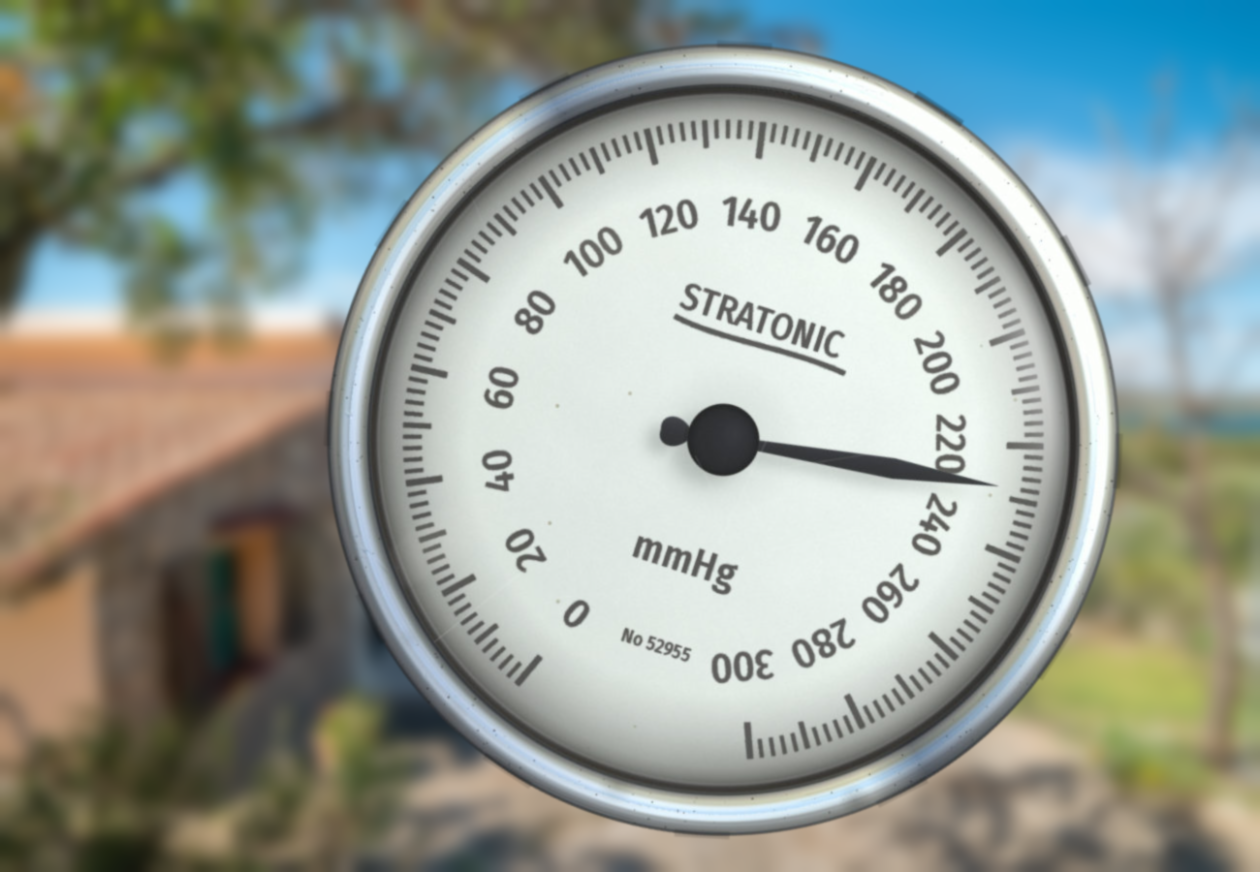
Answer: 228 mmHg
